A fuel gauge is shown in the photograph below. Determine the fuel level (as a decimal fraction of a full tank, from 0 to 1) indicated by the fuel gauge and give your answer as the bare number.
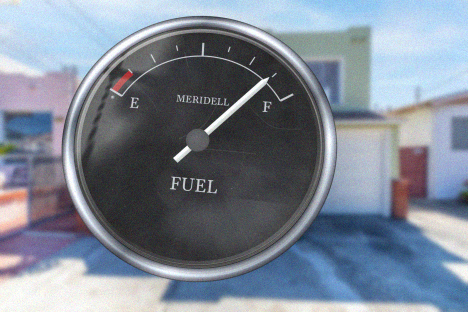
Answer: 0.875
